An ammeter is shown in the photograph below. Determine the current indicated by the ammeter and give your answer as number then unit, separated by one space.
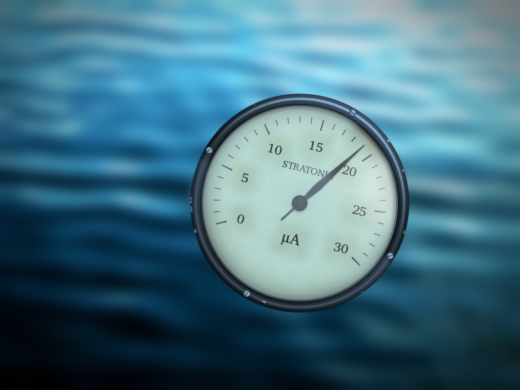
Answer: 19 µA
